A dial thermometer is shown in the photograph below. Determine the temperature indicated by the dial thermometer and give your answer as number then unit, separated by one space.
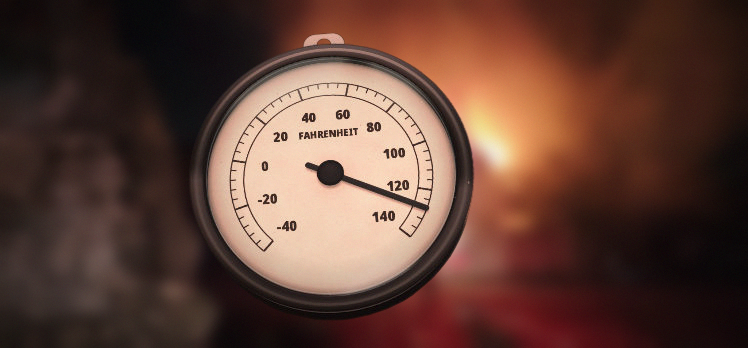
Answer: 128 °F
